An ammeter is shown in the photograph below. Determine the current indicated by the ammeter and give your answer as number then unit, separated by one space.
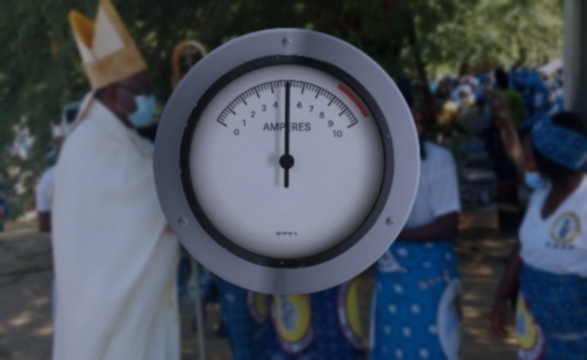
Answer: 5 A
